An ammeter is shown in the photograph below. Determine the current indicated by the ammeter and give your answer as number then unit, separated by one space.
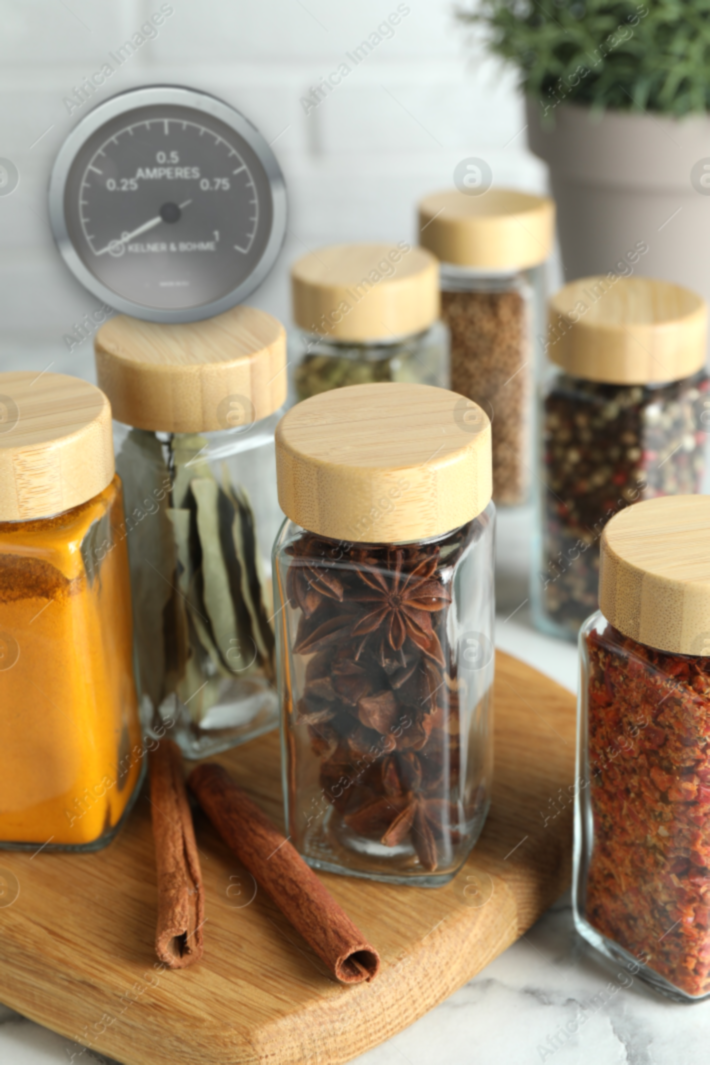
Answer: 0 A
